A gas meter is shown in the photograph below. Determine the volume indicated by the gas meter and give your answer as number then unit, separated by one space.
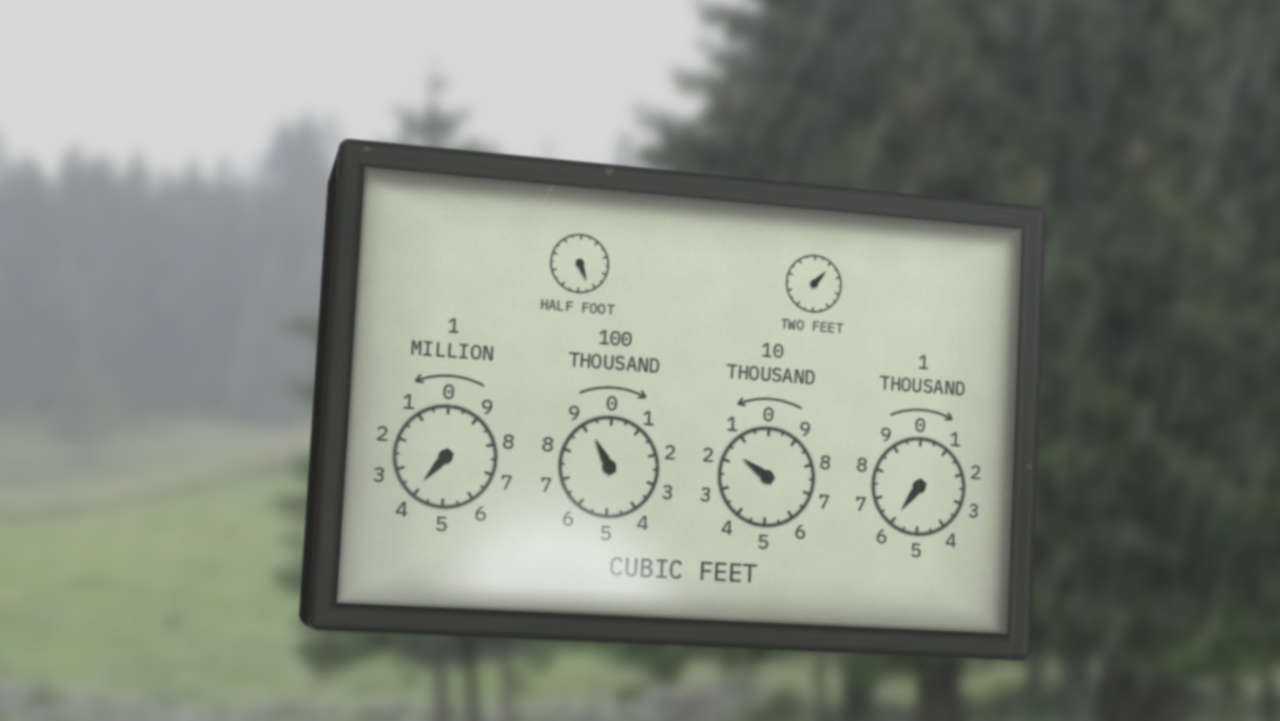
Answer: 391600 ft³
